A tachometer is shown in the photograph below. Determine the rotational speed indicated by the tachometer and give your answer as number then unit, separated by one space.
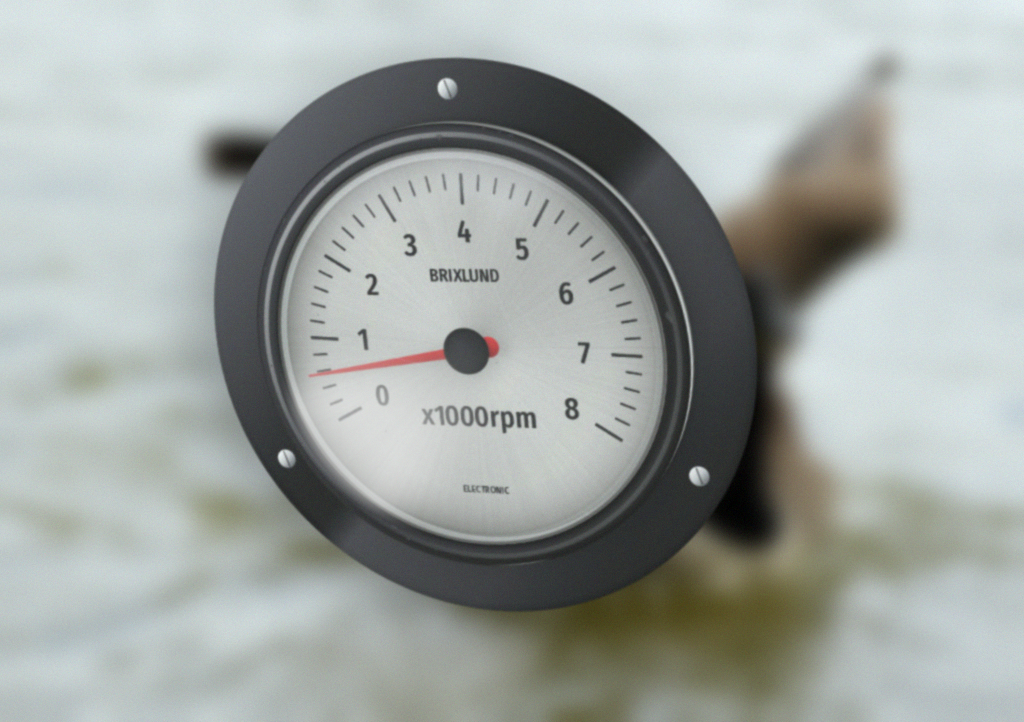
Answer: 600 rpm
